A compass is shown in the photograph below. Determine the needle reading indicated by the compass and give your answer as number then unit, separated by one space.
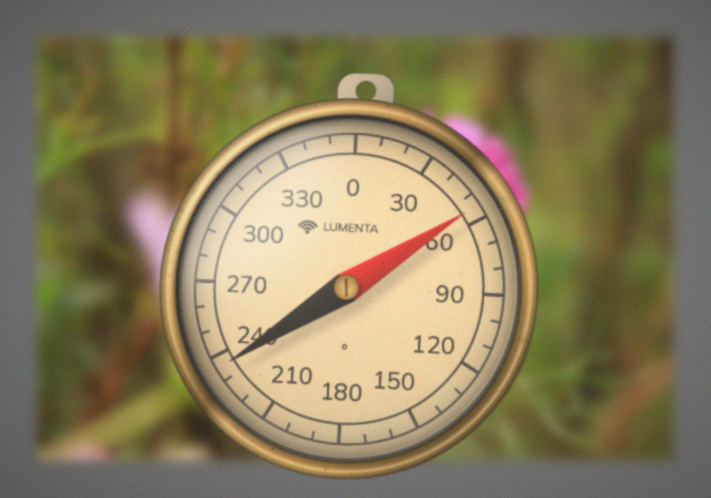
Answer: 55 °
